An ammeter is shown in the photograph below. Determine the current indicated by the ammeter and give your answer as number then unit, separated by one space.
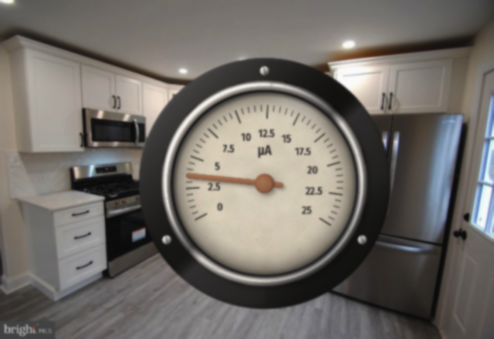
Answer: 3.5 µA
